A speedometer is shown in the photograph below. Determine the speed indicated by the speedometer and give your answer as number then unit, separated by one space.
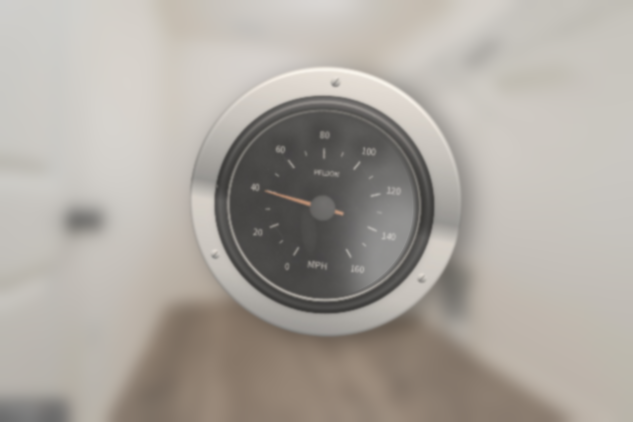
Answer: 40 mph
